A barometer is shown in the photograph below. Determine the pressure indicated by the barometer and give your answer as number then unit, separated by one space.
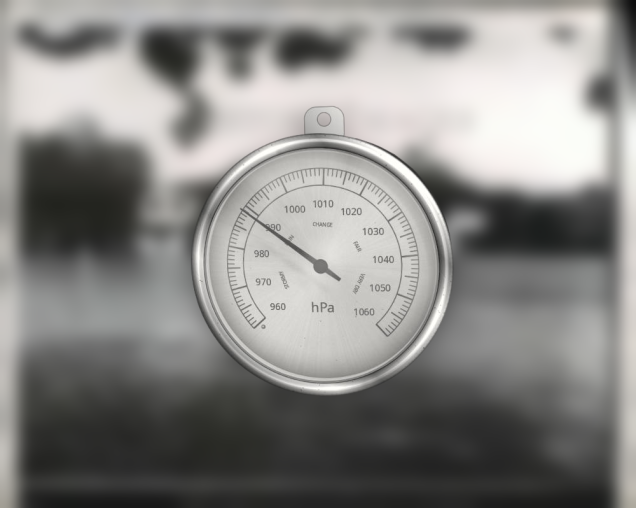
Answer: 989 hPa
